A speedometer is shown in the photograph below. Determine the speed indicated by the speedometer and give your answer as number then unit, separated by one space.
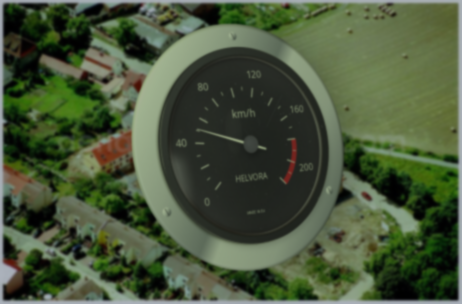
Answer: 50 km/h
